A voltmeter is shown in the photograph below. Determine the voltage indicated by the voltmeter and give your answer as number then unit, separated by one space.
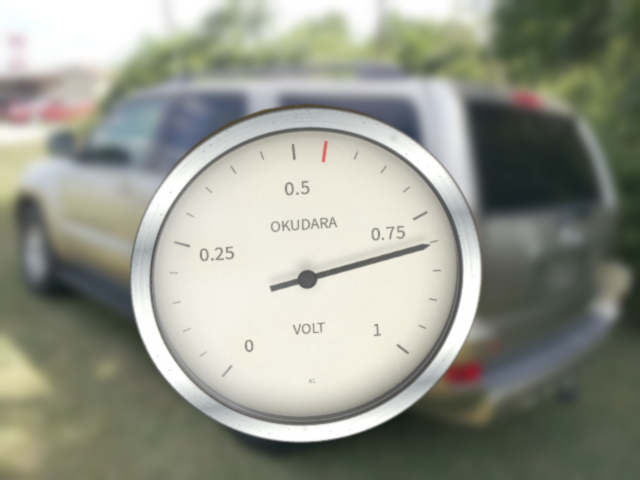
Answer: 0.8 V
